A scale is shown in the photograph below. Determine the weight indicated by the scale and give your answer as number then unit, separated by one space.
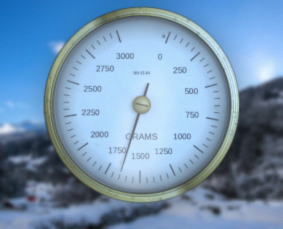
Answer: 1650 g
